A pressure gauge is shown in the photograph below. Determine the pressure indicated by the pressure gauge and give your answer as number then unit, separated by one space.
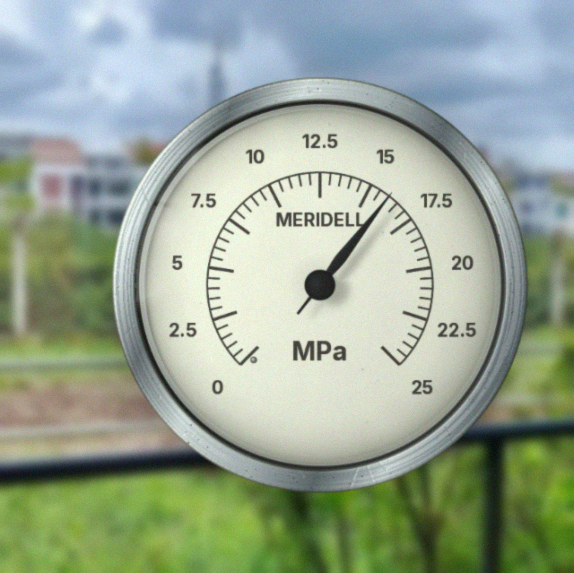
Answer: 16 MPa
